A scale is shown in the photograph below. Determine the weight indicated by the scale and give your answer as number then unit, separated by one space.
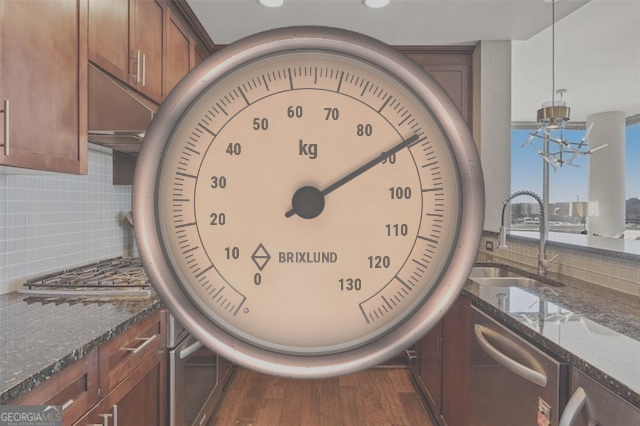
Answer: 89 kg
